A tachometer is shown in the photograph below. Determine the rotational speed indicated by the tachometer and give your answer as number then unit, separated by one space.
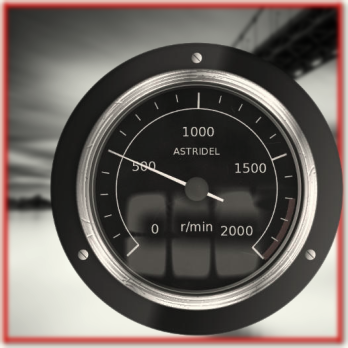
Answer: 500 rpm
